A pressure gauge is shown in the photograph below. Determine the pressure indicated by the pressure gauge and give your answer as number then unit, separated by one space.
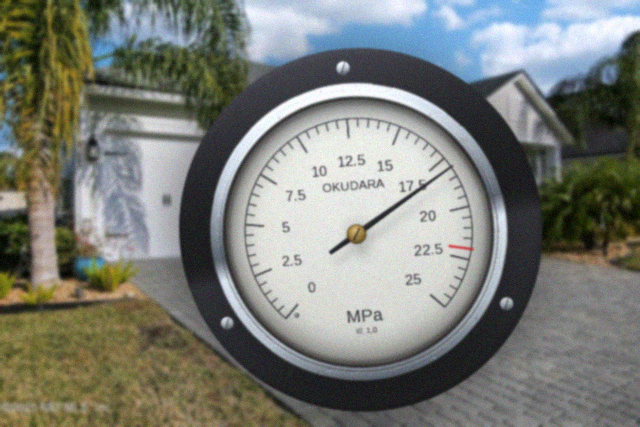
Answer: 18 MPa
